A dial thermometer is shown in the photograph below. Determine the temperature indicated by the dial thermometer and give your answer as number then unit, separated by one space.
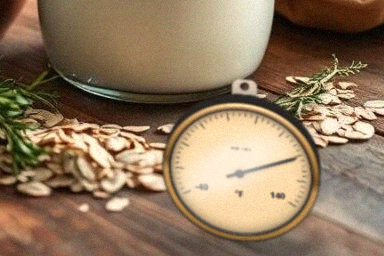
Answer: 100 °F
